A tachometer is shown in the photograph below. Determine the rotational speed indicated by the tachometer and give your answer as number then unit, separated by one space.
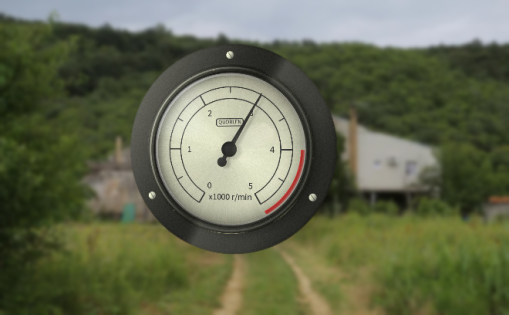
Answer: 3000 rpm
